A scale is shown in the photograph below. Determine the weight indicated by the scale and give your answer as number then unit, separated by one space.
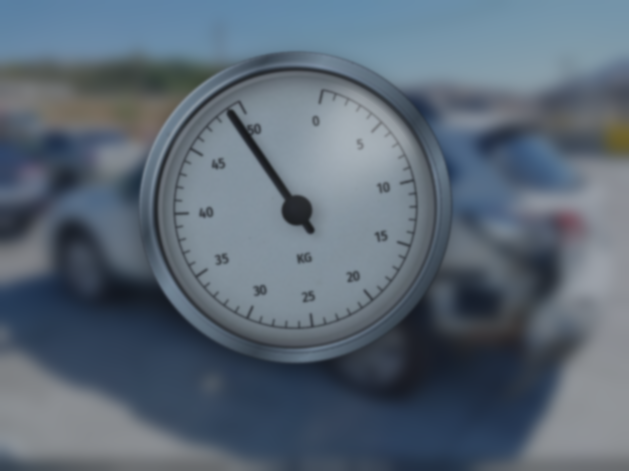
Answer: 49 kg
